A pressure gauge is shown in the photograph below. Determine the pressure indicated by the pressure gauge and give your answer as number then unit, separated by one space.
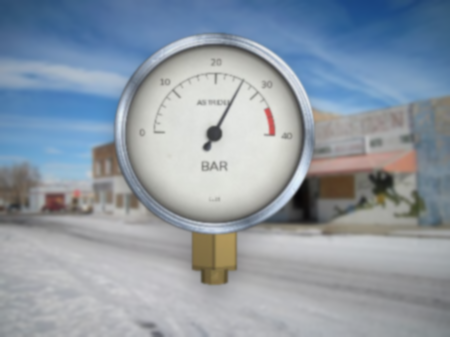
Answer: 26 bar
